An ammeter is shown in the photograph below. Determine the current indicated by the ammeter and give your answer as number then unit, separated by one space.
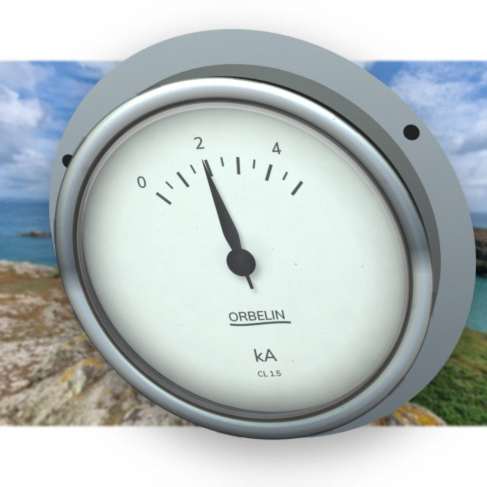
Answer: 2 kA
